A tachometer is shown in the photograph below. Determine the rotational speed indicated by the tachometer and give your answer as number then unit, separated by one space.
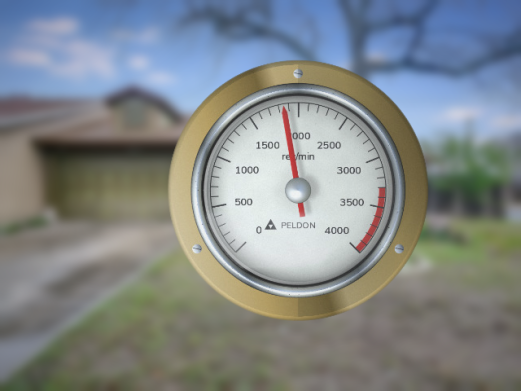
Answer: 1850 rpm
